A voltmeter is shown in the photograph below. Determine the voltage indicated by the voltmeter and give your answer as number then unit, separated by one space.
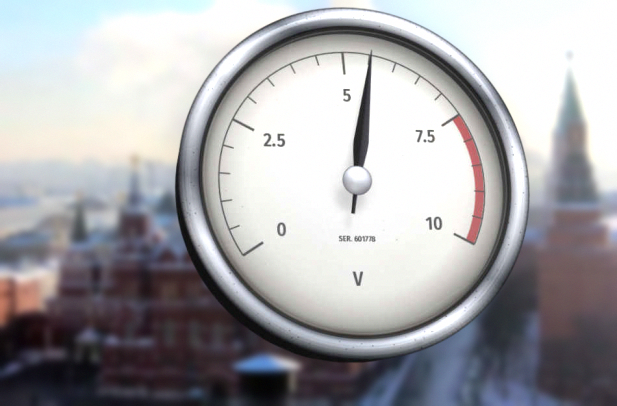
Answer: 5.5 V
